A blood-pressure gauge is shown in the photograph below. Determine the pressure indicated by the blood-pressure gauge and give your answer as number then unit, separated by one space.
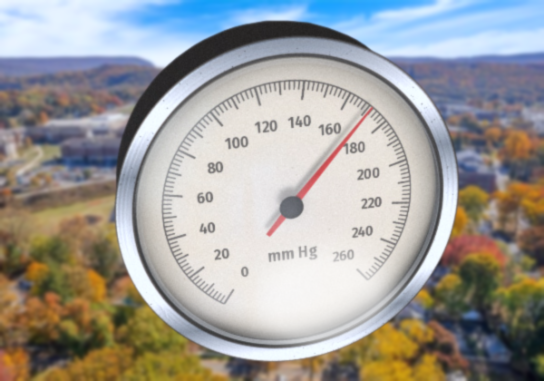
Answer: 170 mmHg
